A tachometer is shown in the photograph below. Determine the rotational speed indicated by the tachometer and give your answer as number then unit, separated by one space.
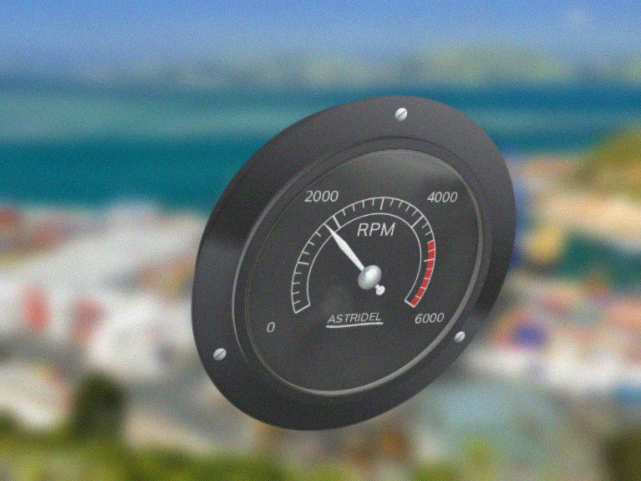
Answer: 1800 rpm
